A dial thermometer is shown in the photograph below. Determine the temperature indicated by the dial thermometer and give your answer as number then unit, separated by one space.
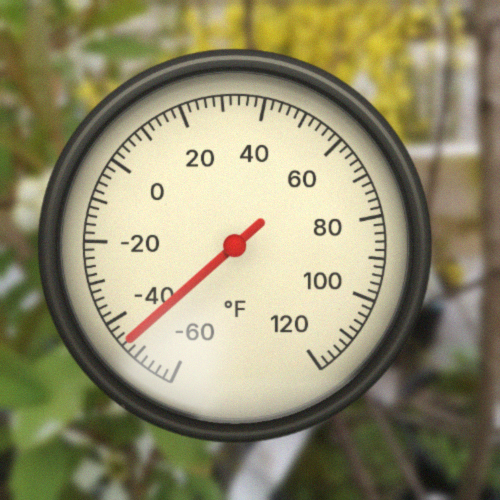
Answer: -46 °F
